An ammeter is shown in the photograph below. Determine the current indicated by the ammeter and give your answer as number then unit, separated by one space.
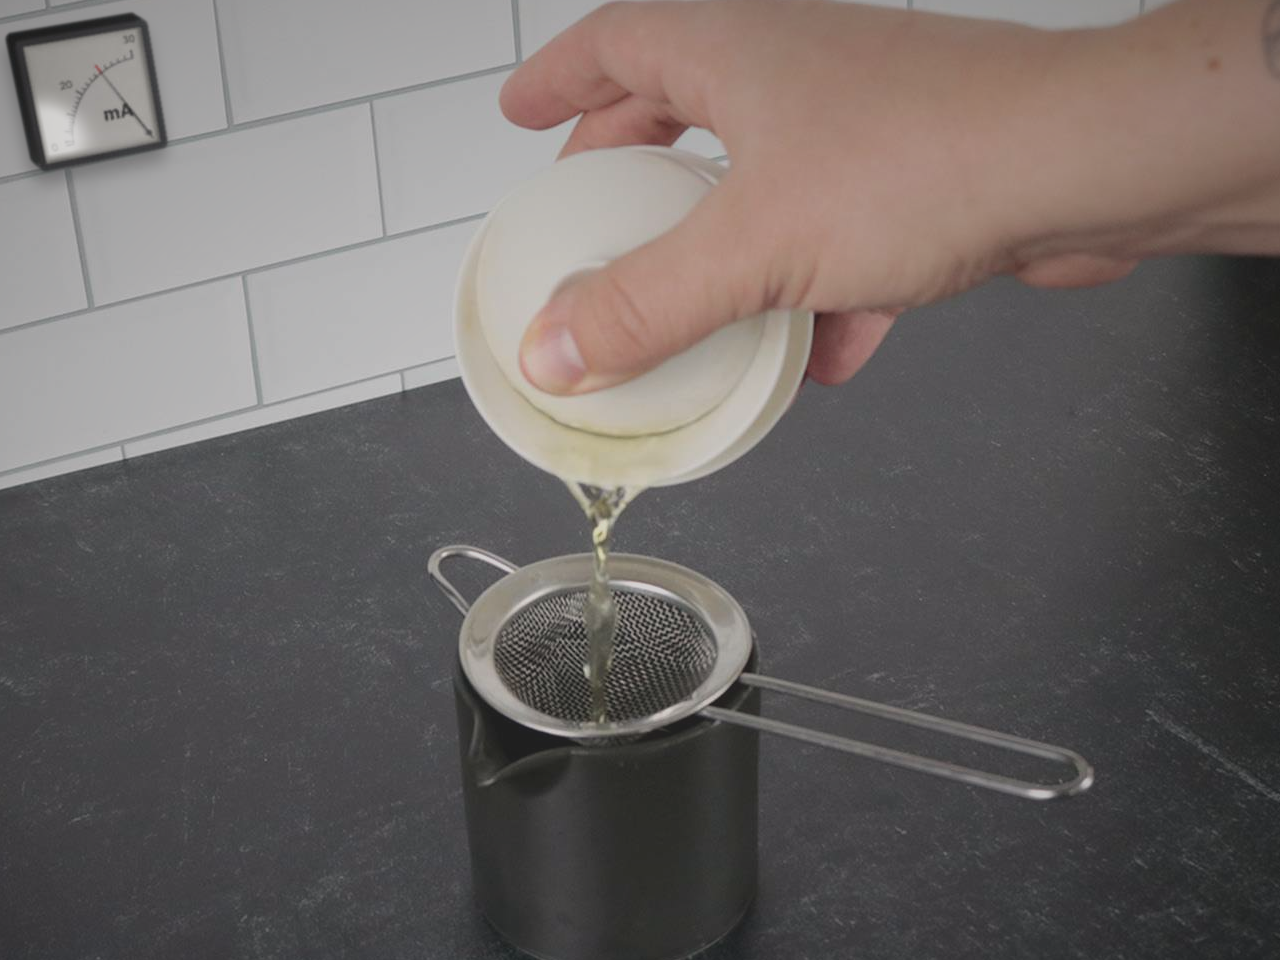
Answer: 25 mA
